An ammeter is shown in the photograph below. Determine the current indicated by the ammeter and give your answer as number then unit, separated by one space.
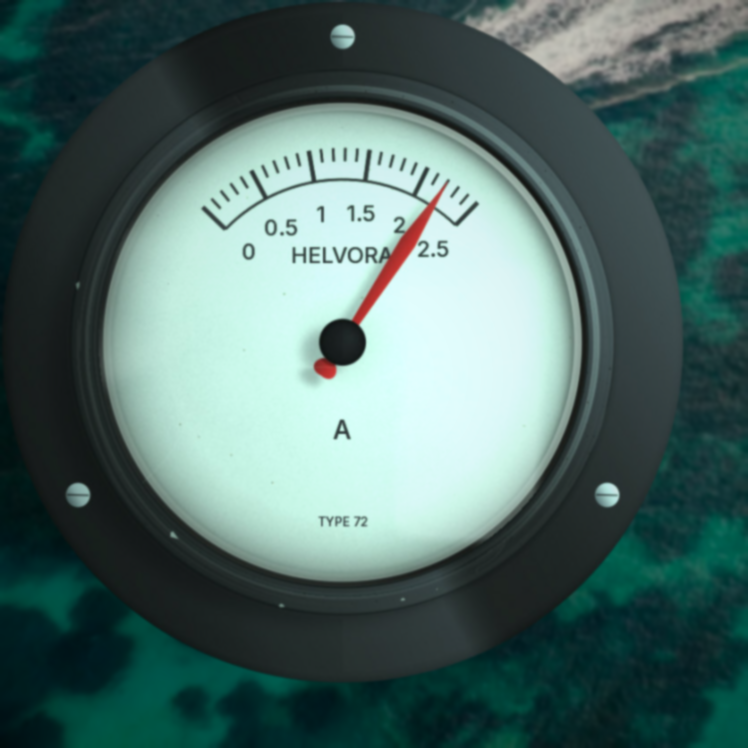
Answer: 2.2 A
